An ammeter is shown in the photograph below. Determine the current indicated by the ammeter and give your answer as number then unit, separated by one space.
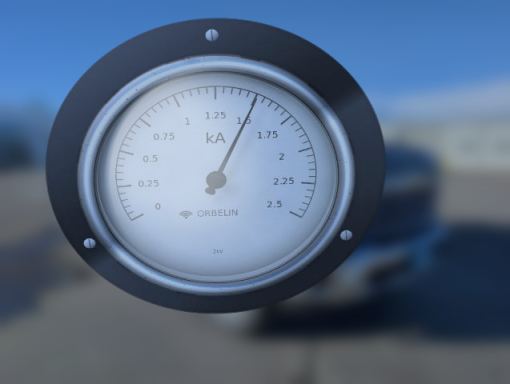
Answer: 1.5 kA
